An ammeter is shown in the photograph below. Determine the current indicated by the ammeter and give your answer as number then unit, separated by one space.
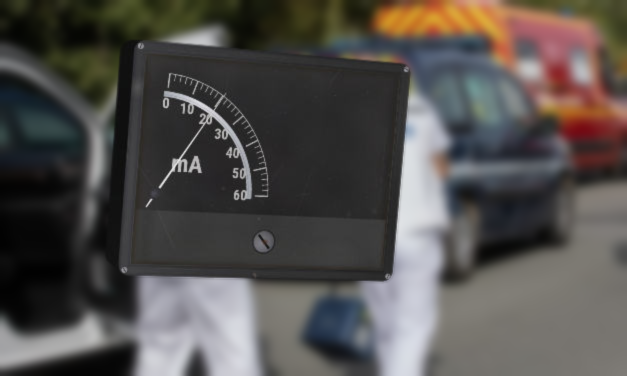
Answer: 20 mA
